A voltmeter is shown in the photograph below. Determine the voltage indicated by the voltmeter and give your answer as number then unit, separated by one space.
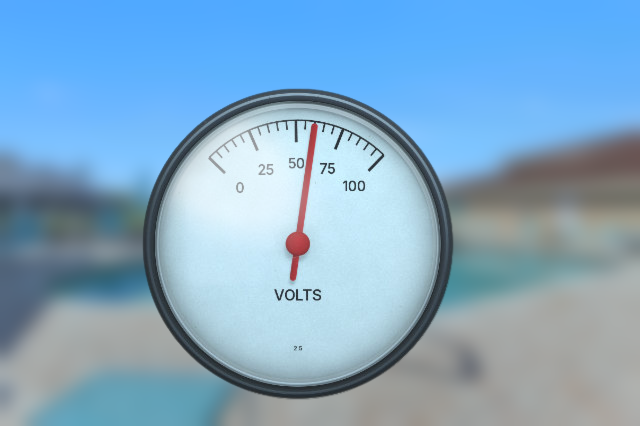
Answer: 60 V
